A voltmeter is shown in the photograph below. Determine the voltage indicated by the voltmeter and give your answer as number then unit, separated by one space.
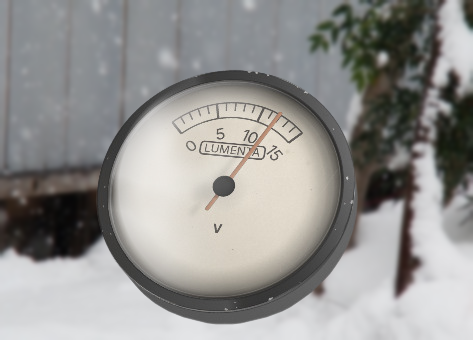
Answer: 12 V
